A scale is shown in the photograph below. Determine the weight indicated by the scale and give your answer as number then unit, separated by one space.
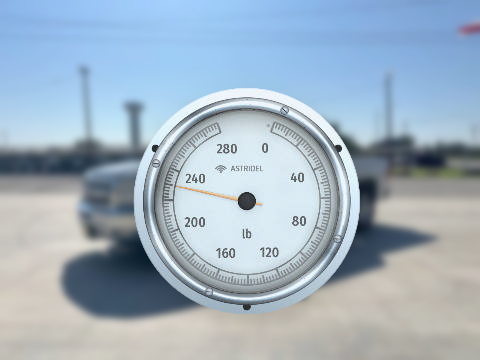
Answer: 230 lb
